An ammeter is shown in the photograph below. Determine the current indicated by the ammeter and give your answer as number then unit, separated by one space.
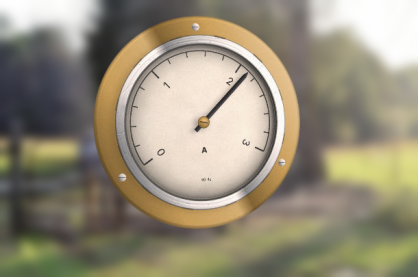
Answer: 2.1 A
